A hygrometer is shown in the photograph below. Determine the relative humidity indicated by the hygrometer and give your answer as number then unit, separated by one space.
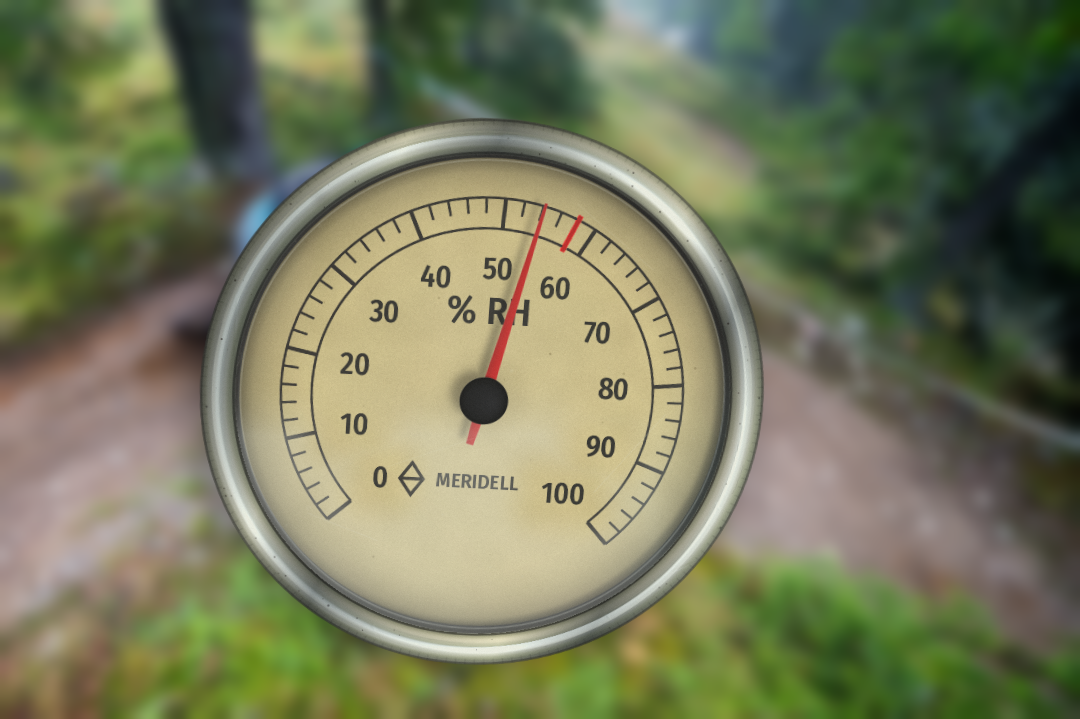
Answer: 54 %
